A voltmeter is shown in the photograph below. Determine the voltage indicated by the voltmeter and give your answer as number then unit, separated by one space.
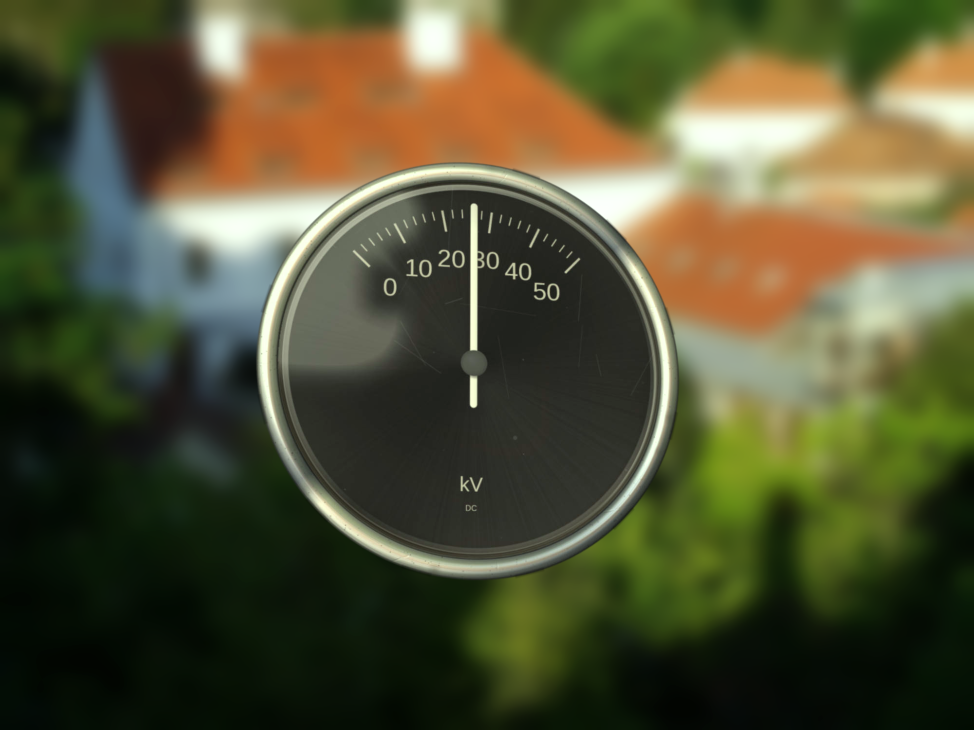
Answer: 26 kV
